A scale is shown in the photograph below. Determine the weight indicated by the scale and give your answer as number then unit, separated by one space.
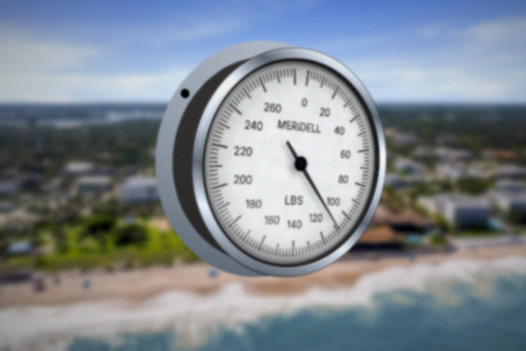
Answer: 110 lb
